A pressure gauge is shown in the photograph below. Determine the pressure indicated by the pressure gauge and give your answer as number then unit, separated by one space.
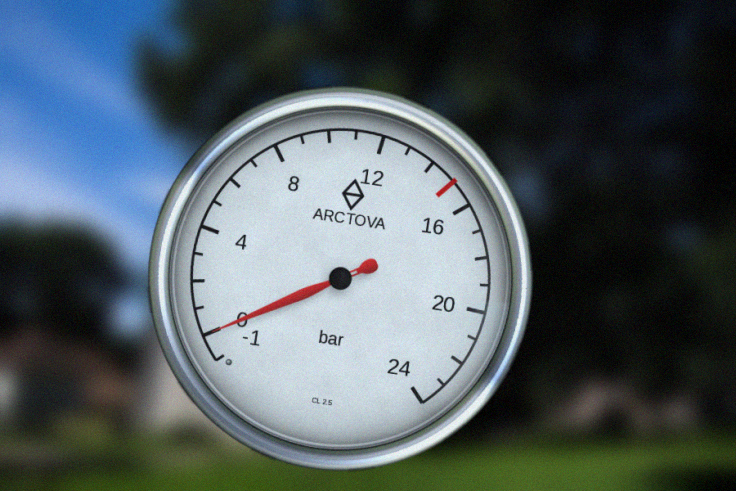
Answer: 0 bar
